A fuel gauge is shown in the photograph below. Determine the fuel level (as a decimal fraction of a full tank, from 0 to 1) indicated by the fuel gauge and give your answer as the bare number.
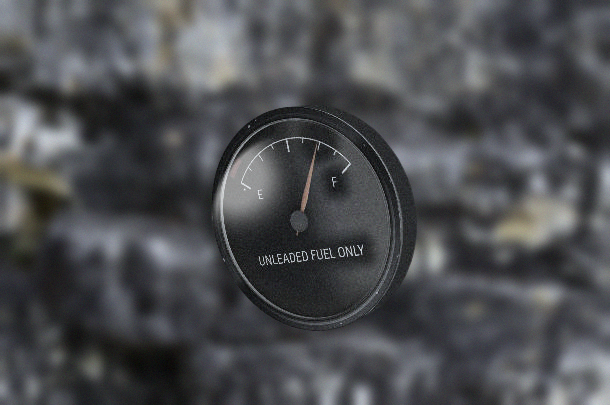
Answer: 0.75
